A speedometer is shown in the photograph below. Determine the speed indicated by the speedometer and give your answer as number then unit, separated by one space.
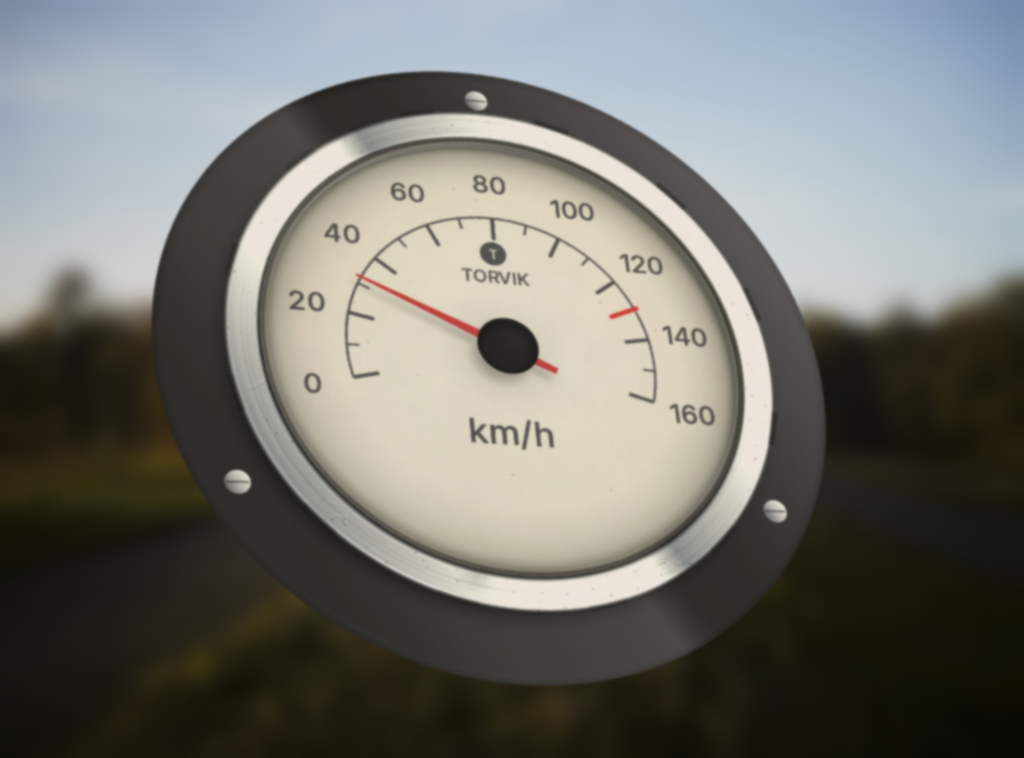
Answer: 30 km/h
